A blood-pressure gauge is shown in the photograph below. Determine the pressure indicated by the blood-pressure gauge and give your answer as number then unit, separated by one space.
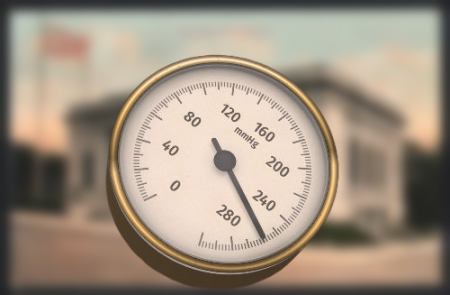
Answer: 260 mmHg
